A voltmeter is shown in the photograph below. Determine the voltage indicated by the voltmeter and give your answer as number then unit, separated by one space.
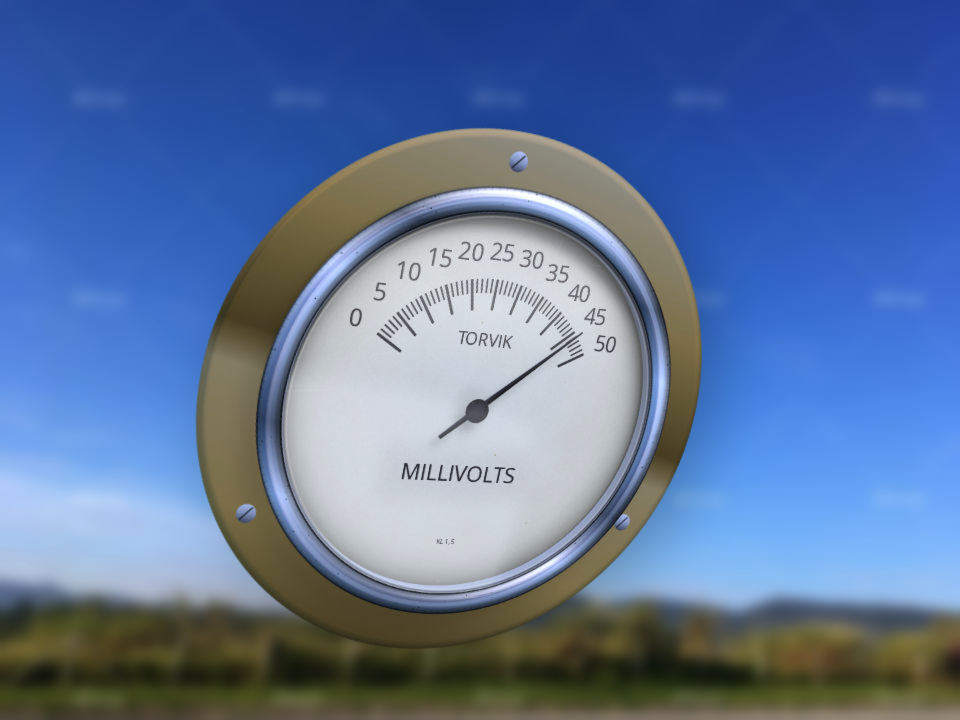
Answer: 45 mV
